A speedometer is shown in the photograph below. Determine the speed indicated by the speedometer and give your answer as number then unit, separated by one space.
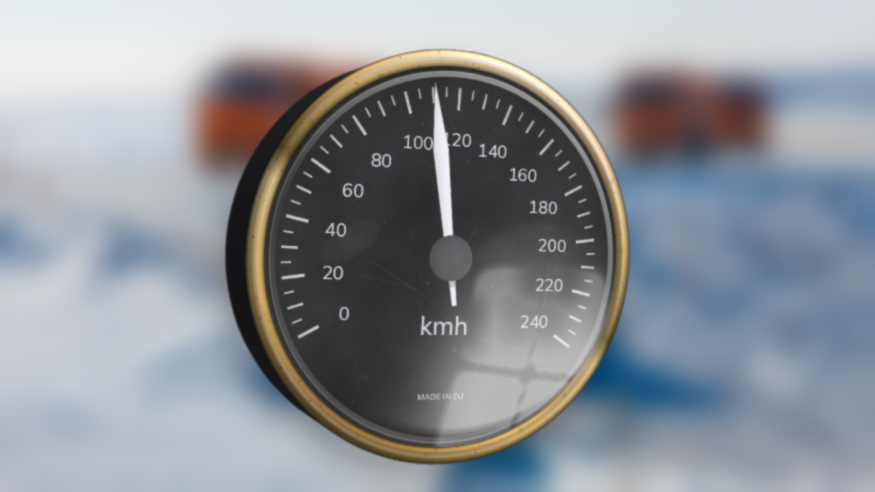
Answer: 110 km/h
